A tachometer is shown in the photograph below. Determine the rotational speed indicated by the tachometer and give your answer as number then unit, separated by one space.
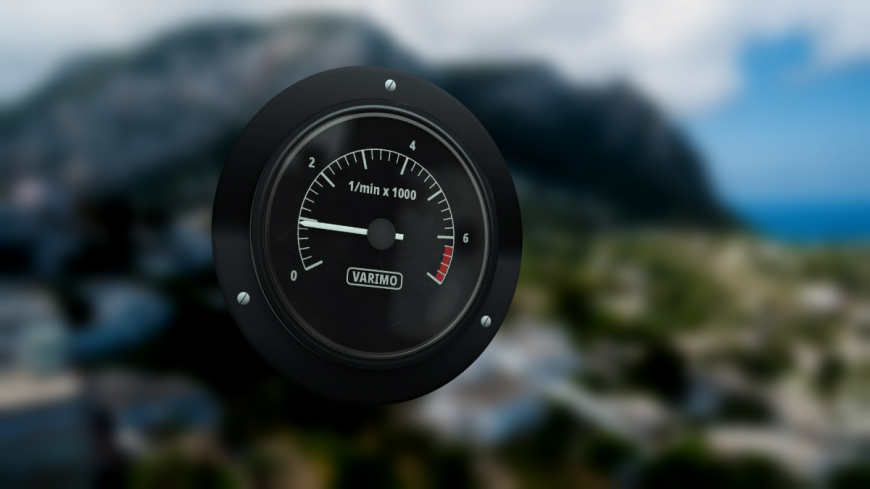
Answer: 900 rpm
